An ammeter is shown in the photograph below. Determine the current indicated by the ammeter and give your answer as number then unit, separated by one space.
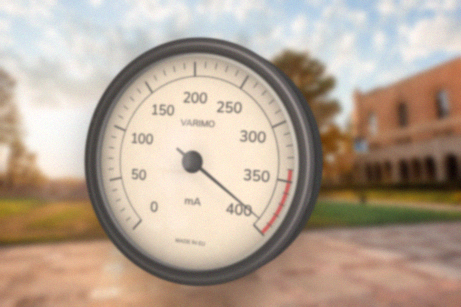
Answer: 390 mA
